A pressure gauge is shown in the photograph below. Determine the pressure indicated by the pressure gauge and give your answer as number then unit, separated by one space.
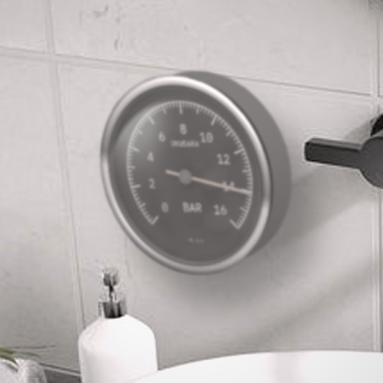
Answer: 14 bar
